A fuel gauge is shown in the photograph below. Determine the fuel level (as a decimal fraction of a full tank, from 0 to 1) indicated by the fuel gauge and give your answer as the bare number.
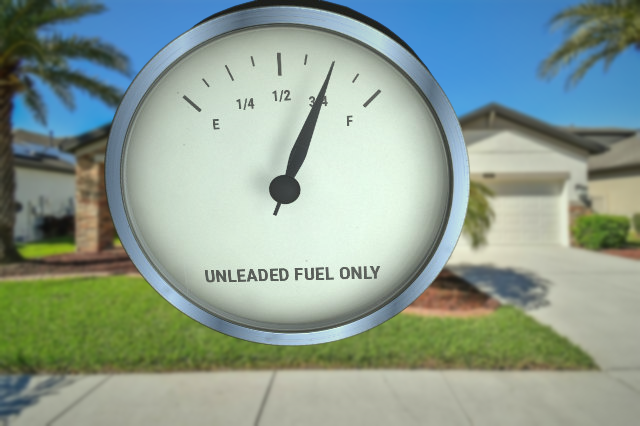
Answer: 0.75
